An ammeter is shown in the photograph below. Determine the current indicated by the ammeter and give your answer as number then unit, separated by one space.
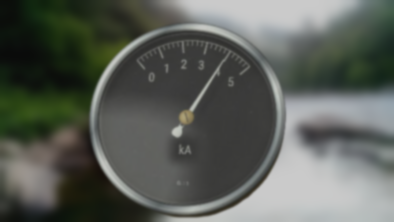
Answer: 4 kA
